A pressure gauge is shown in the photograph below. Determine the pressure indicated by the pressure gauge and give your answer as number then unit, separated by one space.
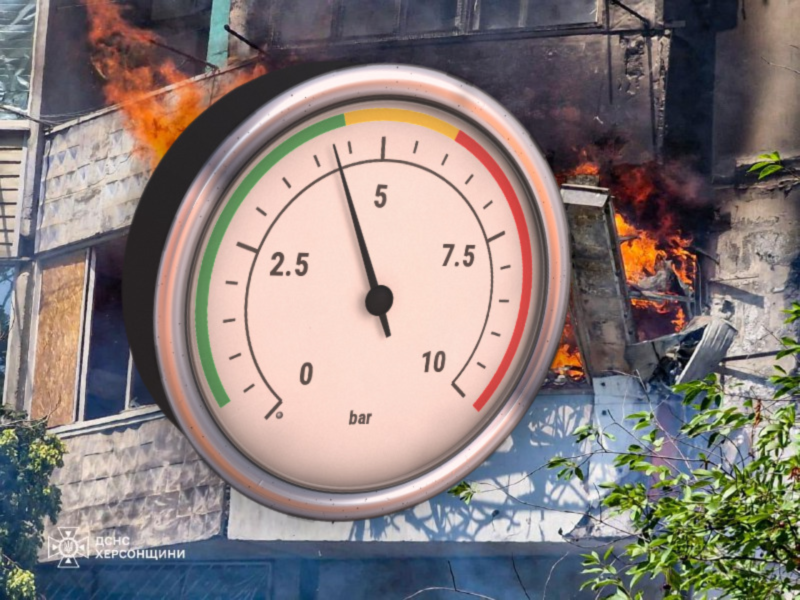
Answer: 4.25 bar
